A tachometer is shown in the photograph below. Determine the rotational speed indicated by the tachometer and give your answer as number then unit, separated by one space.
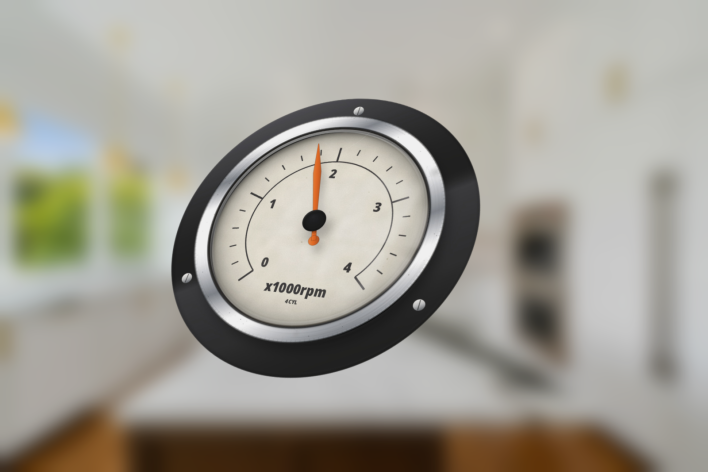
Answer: 1800 rpm
